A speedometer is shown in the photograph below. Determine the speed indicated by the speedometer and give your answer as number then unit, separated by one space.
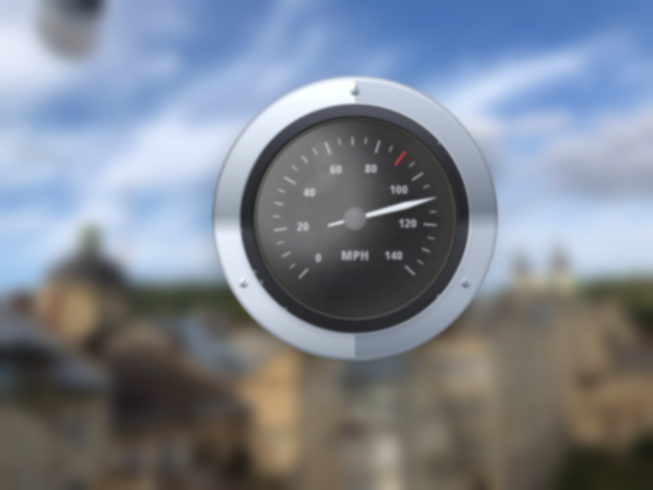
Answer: 110 mph
